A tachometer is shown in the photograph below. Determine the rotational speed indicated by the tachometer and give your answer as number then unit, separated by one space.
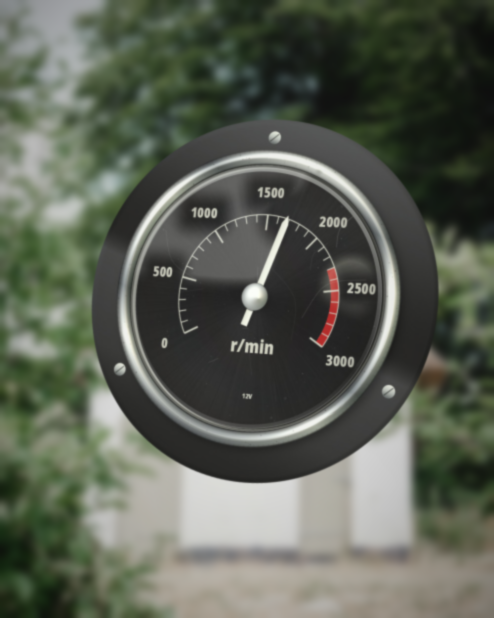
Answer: 1700 rpm
